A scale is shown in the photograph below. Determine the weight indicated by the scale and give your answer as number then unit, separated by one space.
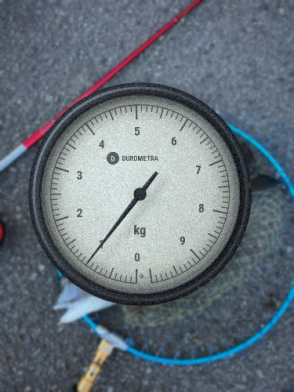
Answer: 1 kg
